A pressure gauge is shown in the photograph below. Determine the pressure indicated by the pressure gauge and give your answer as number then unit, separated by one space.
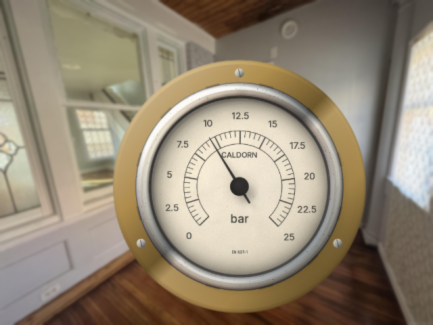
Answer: 9.5 bar
